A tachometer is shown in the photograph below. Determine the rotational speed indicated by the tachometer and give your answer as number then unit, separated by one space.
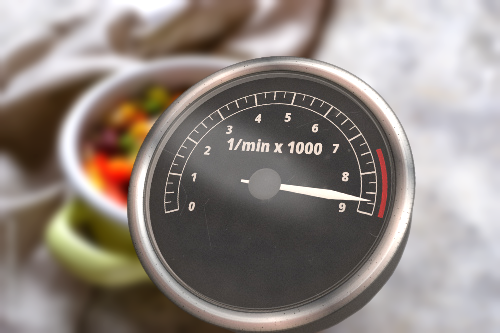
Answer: 8750 rpm
